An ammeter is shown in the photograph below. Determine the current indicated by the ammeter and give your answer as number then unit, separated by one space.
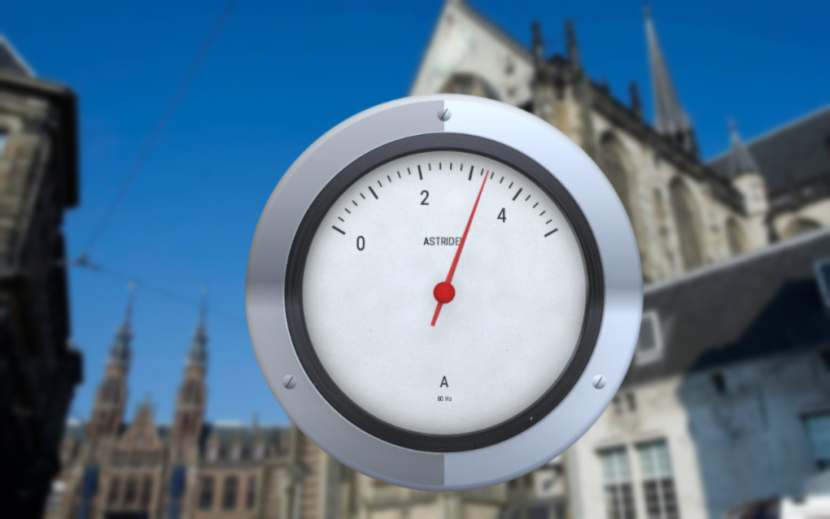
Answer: 3.3 A
